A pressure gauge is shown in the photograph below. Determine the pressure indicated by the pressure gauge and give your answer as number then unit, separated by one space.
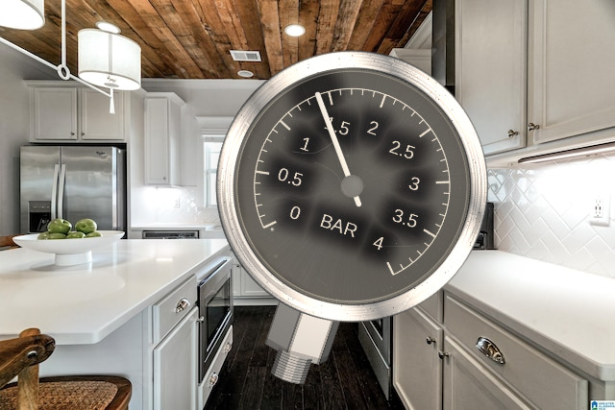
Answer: 1.4 bar
